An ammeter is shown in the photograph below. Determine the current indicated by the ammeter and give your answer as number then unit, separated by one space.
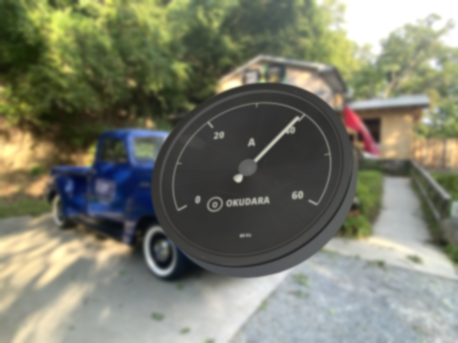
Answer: 40 A
